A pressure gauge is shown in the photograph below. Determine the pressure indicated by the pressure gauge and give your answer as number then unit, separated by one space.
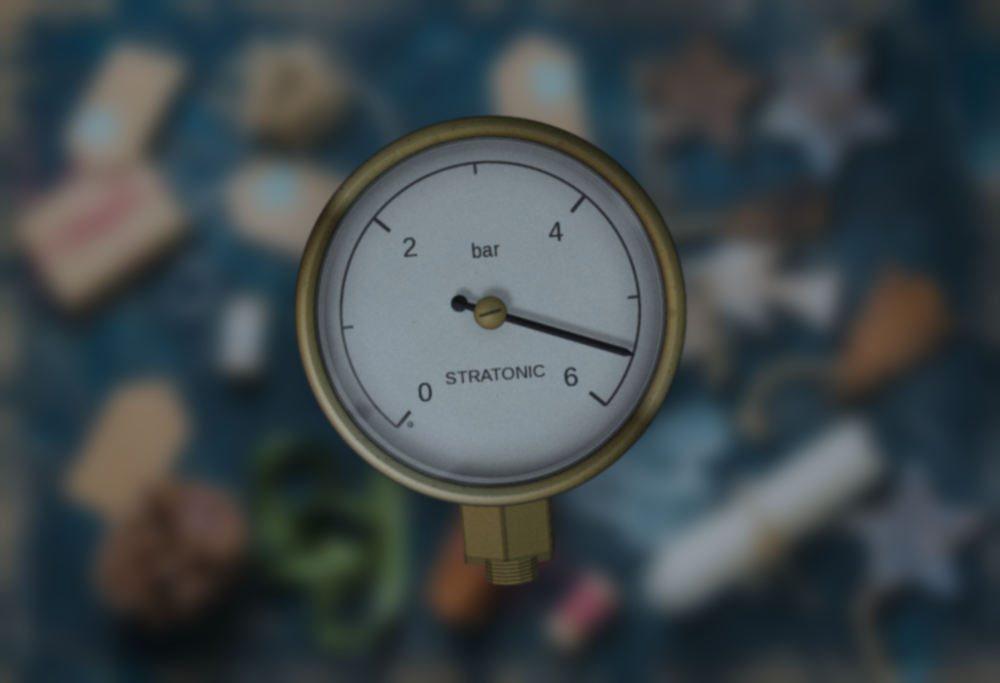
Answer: 5.5 bar
